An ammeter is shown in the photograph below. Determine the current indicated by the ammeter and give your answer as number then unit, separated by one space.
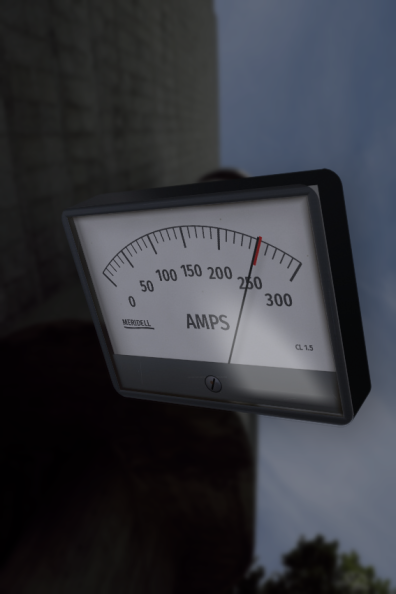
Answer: 250 A
